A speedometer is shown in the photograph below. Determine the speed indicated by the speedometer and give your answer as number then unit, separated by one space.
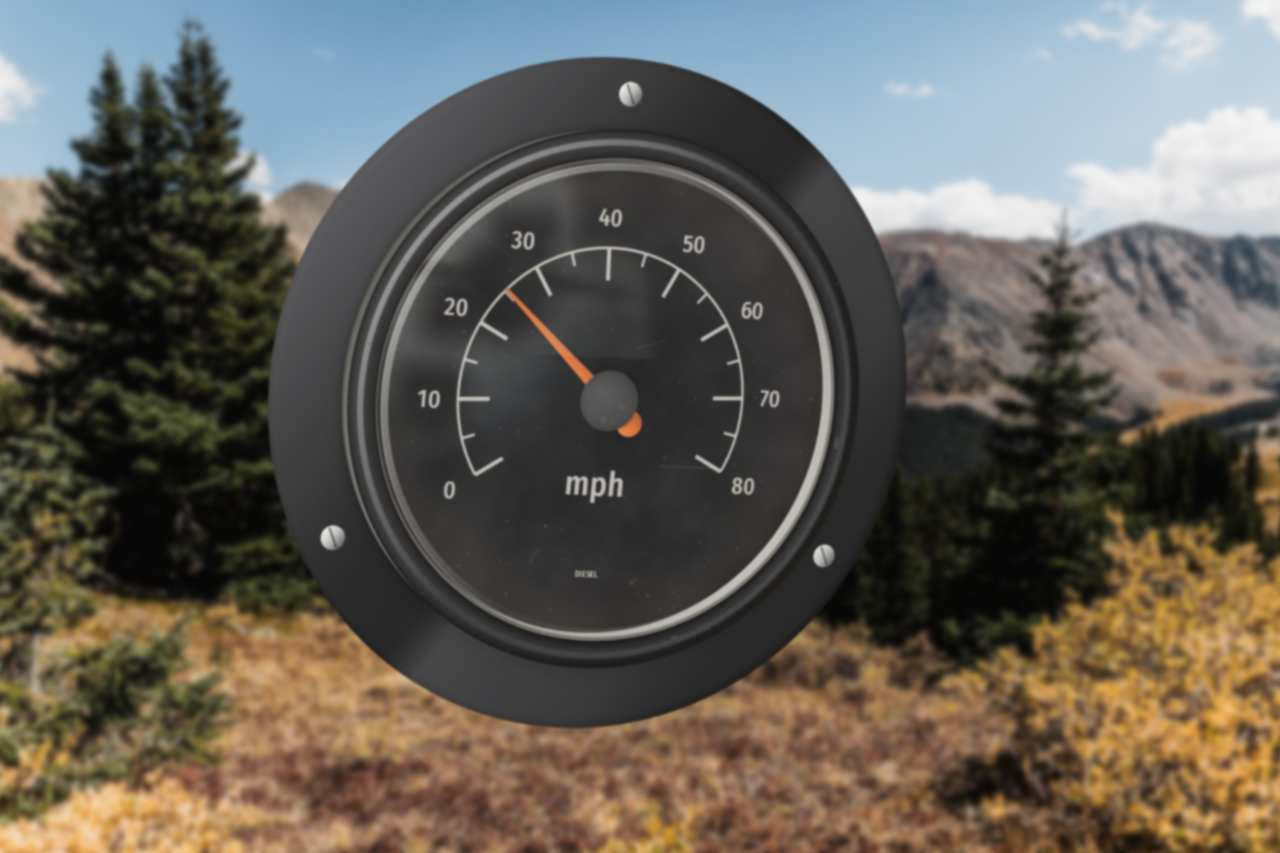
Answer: 25 mph
